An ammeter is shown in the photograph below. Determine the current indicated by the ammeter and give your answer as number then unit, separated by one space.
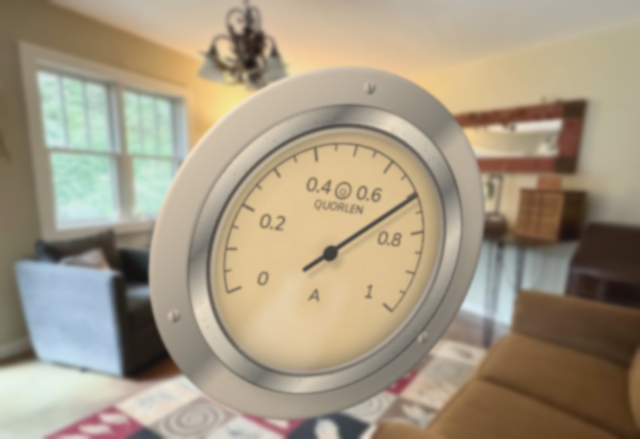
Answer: 0.7 A
